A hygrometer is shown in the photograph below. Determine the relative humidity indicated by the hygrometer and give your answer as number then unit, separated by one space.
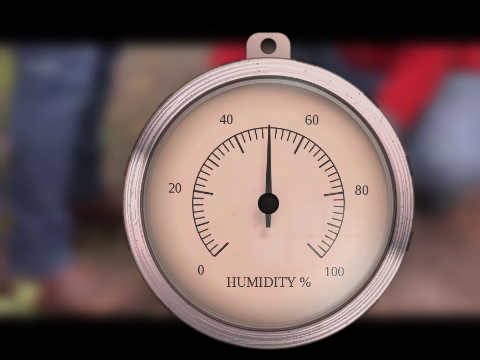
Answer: 50 %
